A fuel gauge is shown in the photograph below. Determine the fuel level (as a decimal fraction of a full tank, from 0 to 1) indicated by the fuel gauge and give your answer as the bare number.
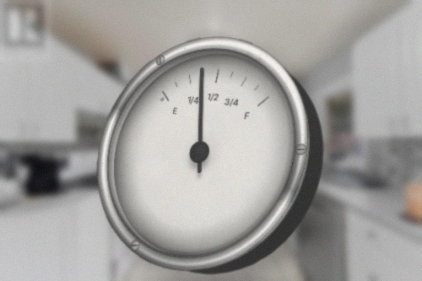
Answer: 0.375
